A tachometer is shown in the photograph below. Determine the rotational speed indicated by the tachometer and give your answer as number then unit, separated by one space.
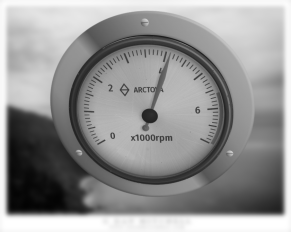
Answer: 4100 rpm
